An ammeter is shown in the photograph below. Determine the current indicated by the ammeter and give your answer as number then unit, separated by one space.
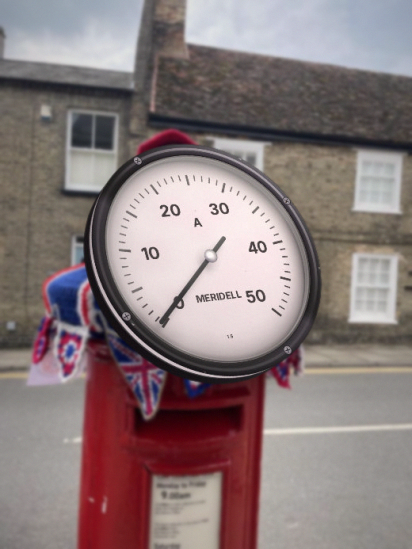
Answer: 0.5 A
